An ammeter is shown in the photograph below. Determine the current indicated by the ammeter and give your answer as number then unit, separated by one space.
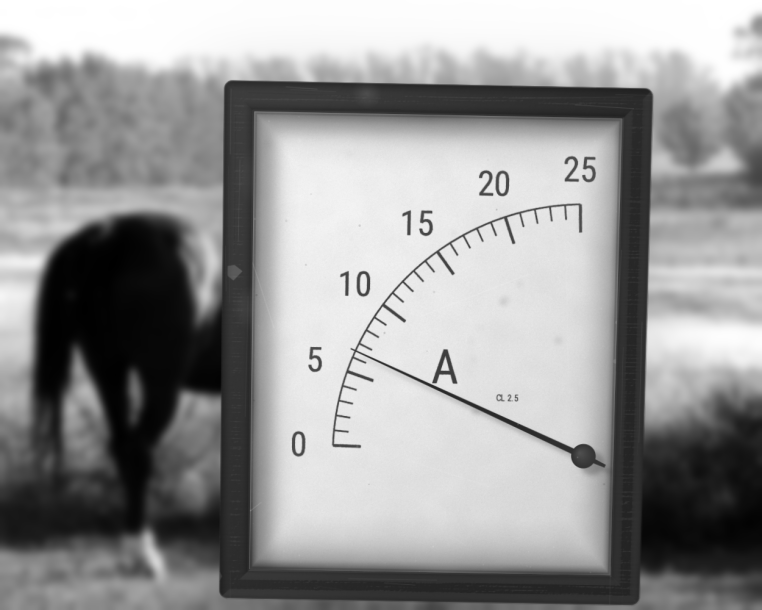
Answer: 6.5 A
